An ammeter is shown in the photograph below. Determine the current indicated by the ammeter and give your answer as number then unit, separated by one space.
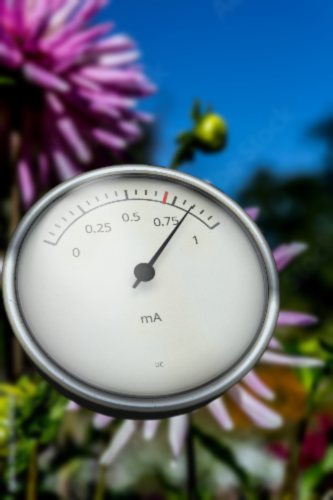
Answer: 0.85 mA
